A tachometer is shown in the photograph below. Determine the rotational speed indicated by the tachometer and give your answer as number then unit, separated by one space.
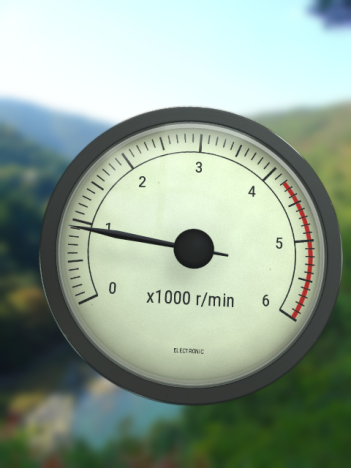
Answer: 900 rpm
